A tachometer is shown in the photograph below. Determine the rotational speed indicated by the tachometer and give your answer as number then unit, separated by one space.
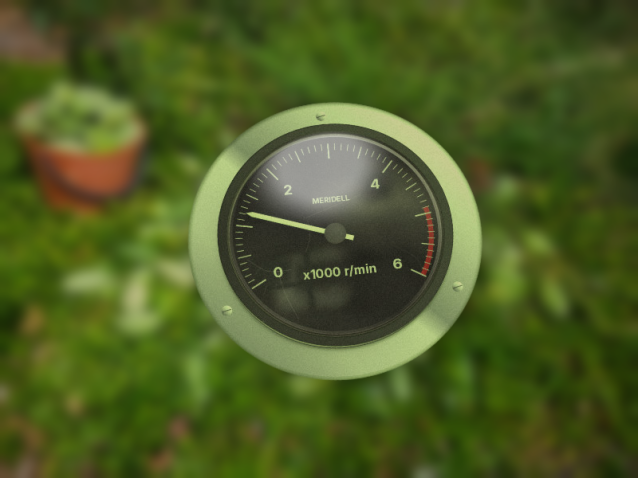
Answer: 1200 rpm
